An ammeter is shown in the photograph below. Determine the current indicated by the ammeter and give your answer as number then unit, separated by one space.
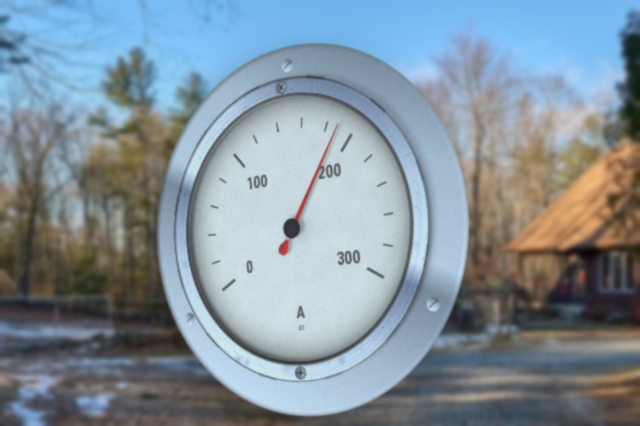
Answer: 190 A
